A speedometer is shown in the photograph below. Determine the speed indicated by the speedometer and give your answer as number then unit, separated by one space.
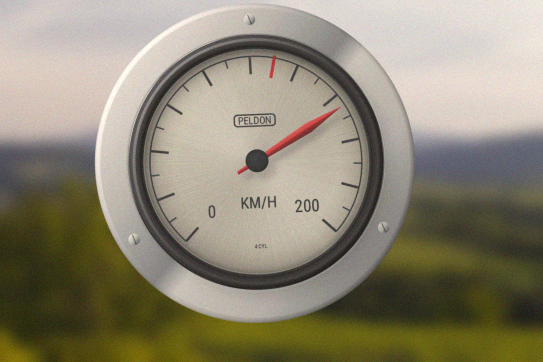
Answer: 145 km/h
